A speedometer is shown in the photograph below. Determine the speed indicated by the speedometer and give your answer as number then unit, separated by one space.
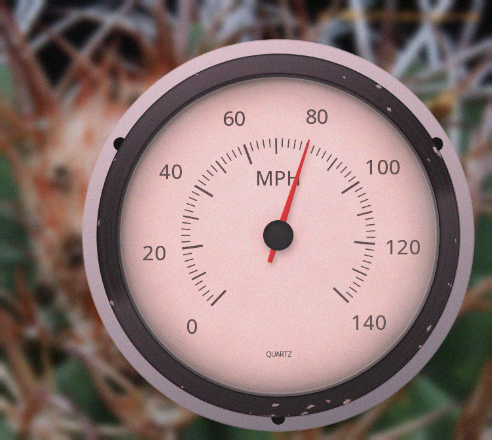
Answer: 80 mph
